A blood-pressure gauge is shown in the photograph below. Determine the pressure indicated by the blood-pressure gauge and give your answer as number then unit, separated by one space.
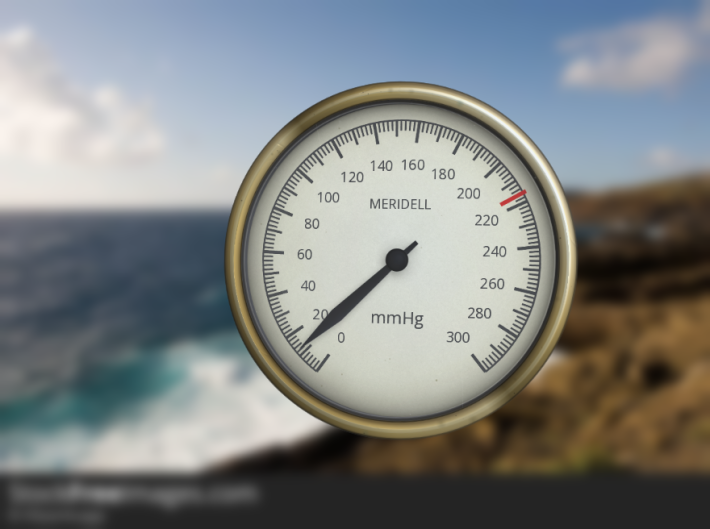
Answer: 12 mmHg
